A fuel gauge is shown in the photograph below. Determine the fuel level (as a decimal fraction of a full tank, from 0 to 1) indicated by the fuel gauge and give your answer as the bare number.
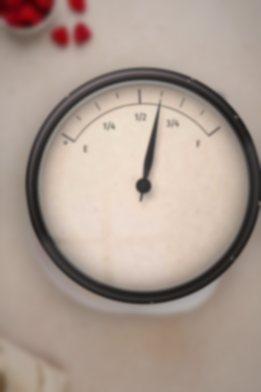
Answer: 0.625
